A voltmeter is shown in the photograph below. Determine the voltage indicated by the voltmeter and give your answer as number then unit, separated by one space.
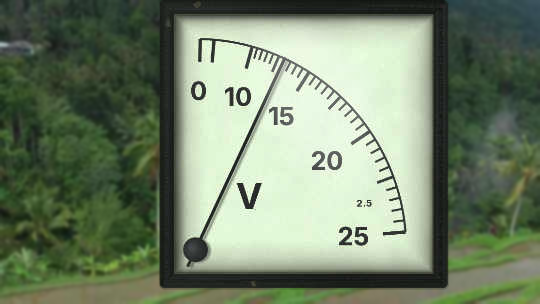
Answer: 13 V
